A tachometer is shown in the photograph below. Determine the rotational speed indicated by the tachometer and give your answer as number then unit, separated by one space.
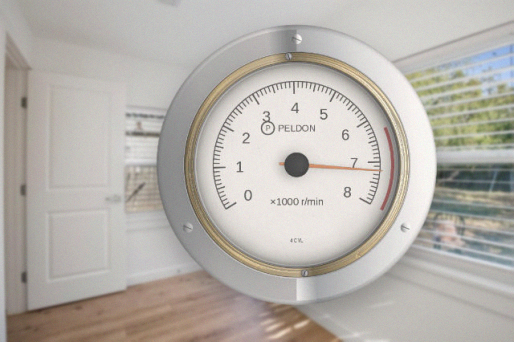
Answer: 7200 rpm
